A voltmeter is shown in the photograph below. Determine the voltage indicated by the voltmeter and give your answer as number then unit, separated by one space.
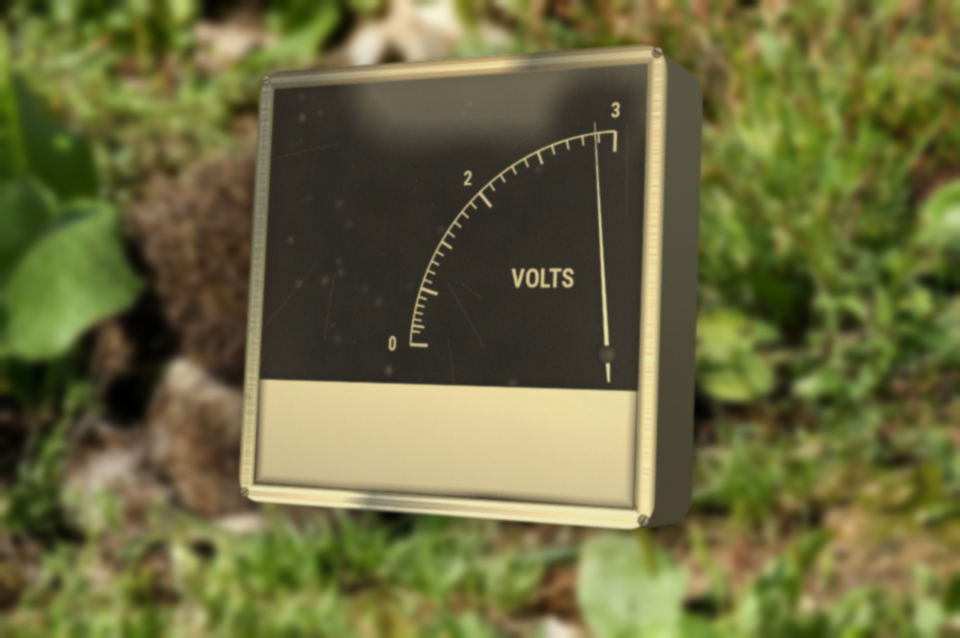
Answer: 2.9 V
